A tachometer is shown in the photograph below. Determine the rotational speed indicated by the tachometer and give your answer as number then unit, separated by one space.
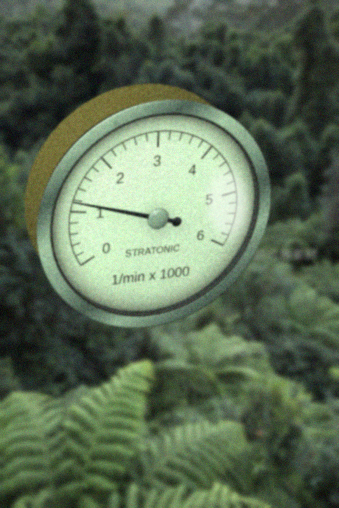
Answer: 1200 rpm
